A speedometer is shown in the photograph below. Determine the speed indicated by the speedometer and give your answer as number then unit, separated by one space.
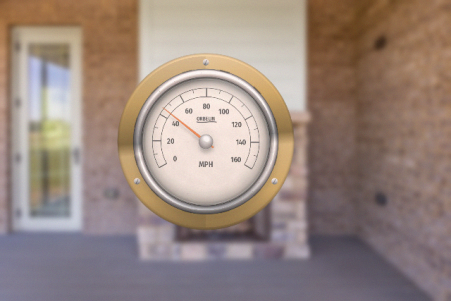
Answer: 45 mph
